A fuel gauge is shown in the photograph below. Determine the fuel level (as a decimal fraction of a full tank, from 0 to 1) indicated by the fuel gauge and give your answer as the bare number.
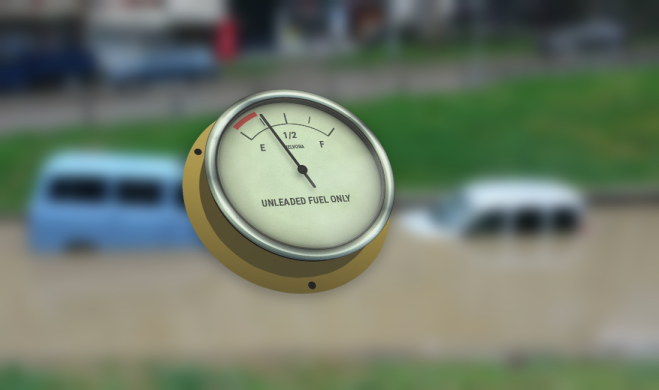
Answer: 0.25
